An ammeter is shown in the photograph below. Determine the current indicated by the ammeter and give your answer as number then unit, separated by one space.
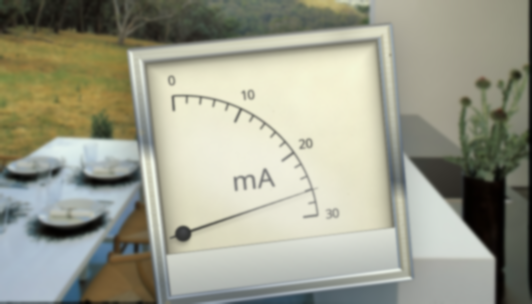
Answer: 26 mA
